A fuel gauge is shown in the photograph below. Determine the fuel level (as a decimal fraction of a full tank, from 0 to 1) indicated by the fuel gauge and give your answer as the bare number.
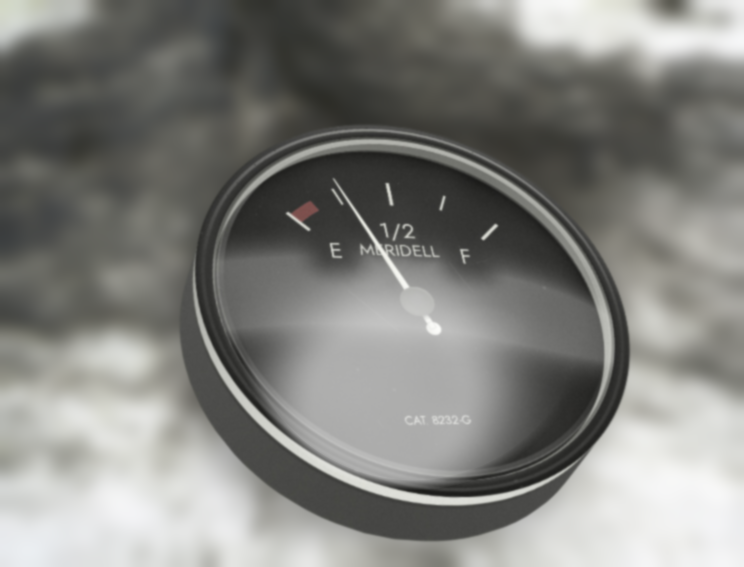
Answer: 0.25
